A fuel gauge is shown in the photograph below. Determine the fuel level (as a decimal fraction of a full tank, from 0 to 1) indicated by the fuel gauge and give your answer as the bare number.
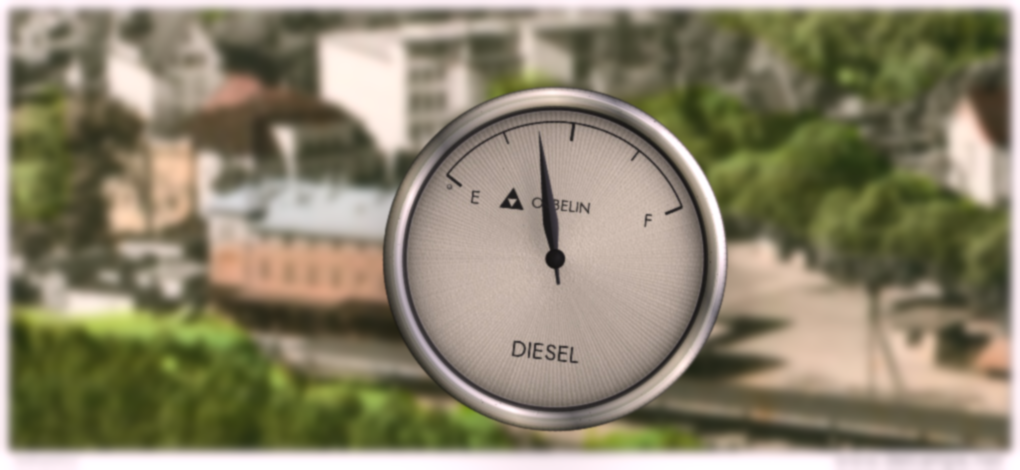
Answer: 0.375
